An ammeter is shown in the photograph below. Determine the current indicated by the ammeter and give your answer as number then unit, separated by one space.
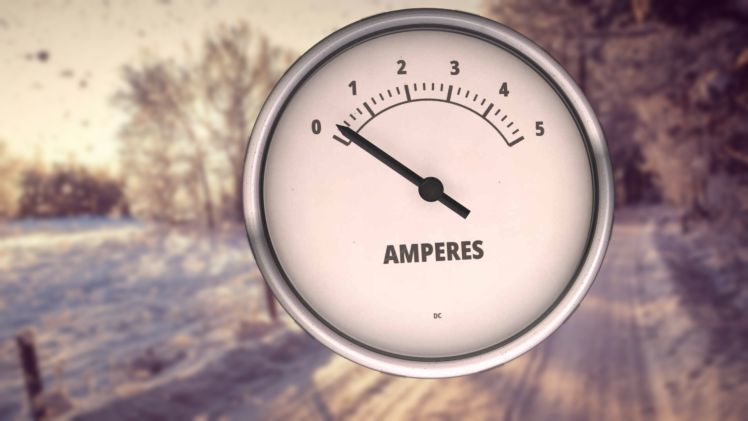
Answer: 0.2 A
